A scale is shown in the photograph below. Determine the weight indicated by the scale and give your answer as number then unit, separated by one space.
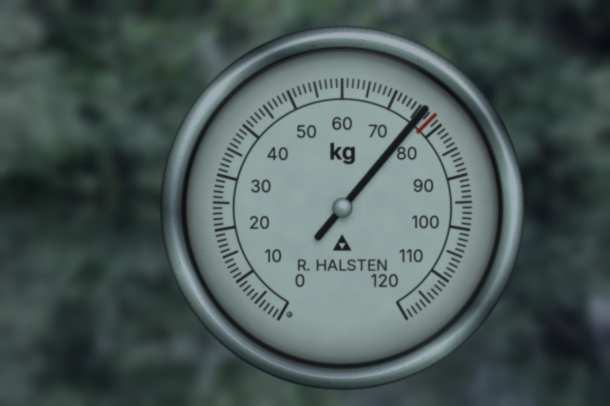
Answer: 76 kg
